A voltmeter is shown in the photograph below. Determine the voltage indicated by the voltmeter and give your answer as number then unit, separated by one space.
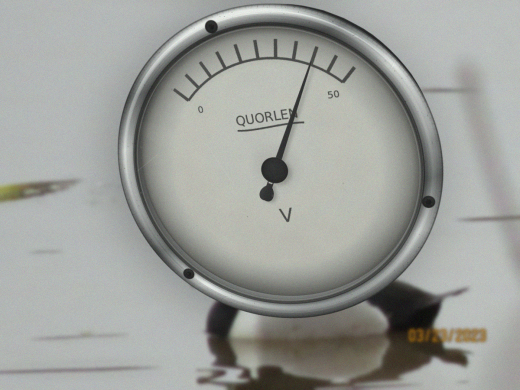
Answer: 40 V
